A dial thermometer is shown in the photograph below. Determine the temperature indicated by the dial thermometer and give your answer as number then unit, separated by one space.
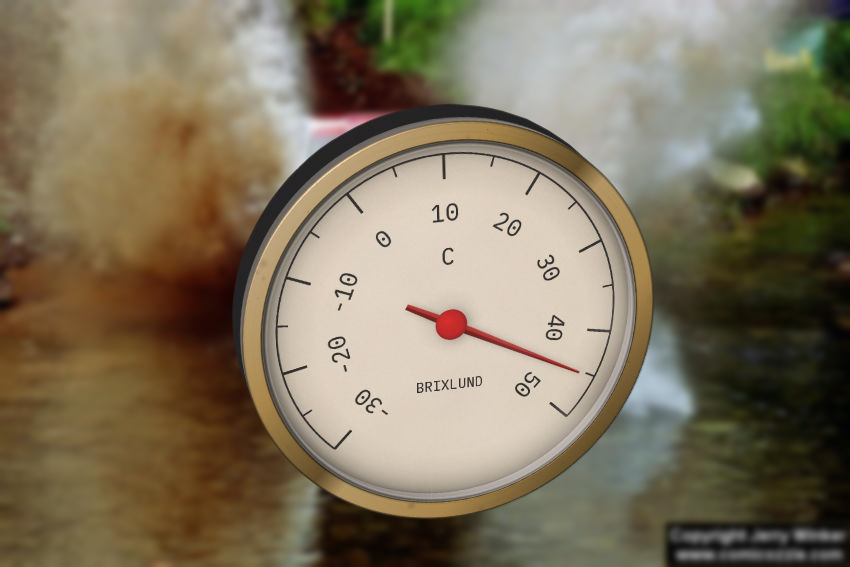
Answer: 45 °C
